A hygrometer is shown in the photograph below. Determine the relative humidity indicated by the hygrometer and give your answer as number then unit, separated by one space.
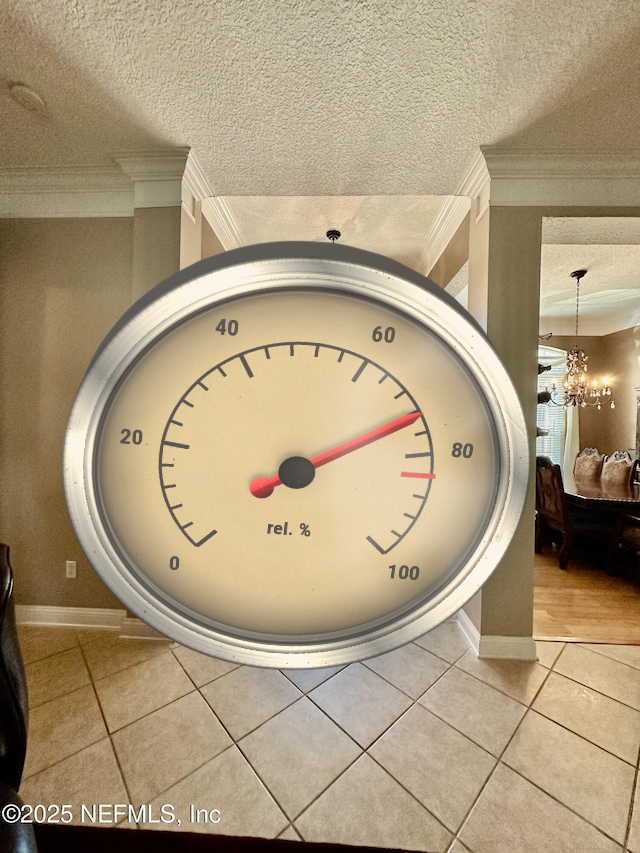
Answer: 72 %
